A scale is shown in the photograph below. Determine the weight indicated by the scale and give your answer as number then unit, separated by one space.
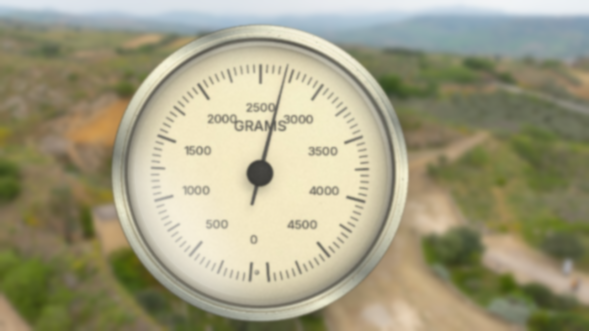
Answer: 2700 g
